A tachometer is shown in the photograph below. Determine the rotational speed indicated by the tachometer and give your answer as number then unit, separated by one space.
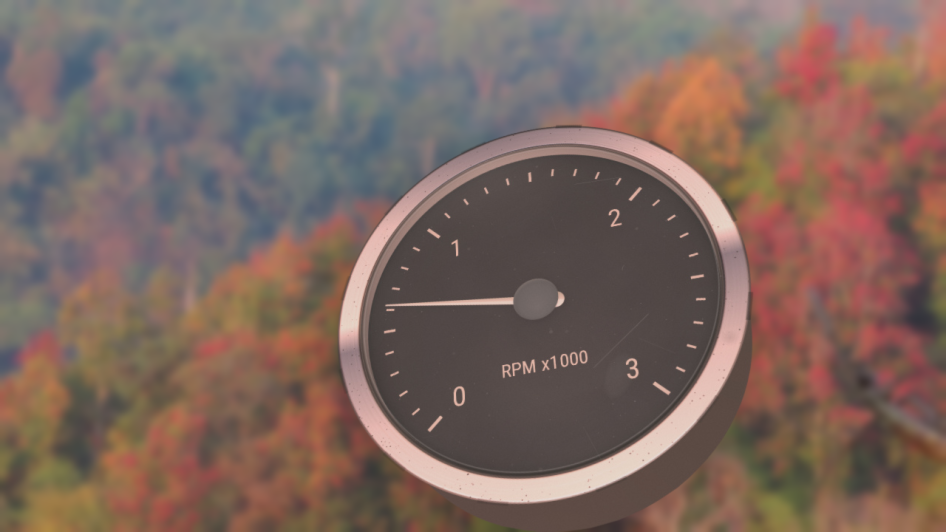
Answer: 600 rpm
